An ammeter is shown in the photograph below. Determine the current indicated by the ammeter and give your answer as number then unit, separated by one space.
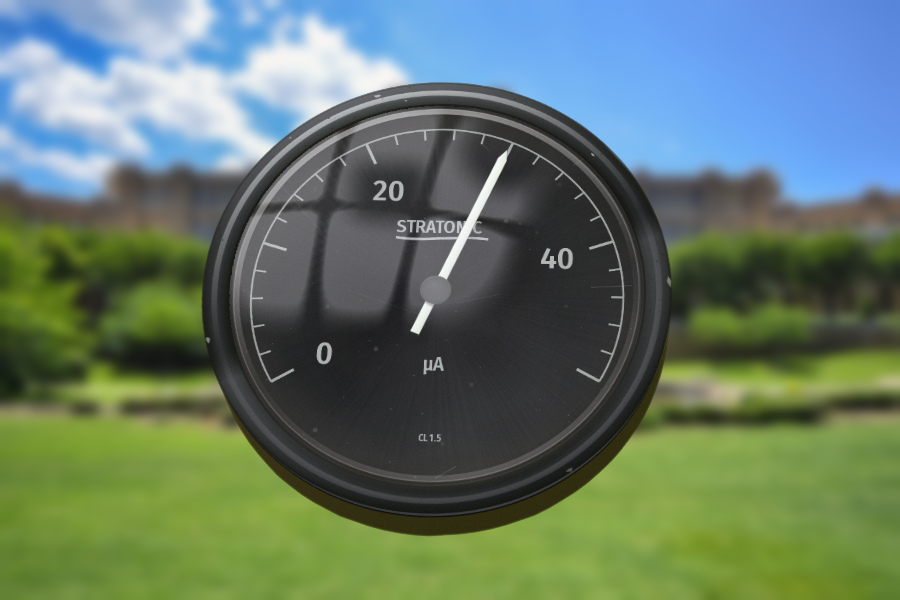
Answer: 30 µA
